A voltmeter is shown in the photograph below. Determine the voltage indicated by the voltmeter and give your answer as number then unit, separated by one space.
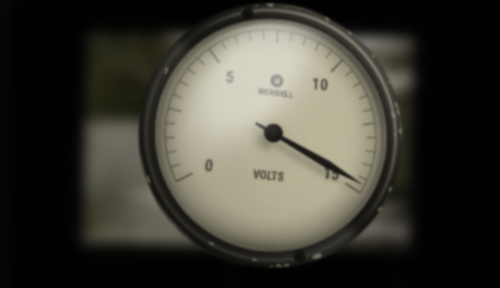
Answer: 14.75 V
